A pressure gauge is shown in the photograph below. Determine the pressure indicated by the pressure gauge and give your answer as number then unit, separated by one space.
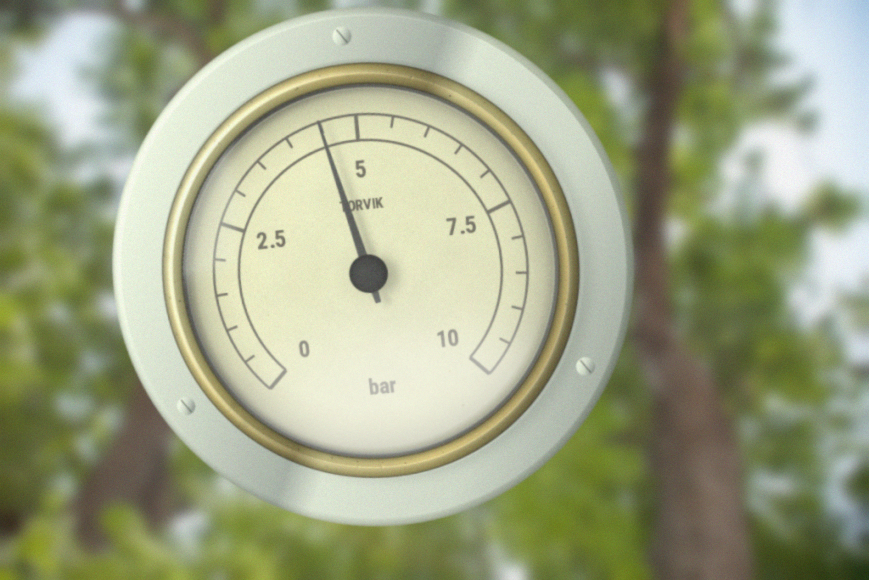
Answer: 4.5 bar
